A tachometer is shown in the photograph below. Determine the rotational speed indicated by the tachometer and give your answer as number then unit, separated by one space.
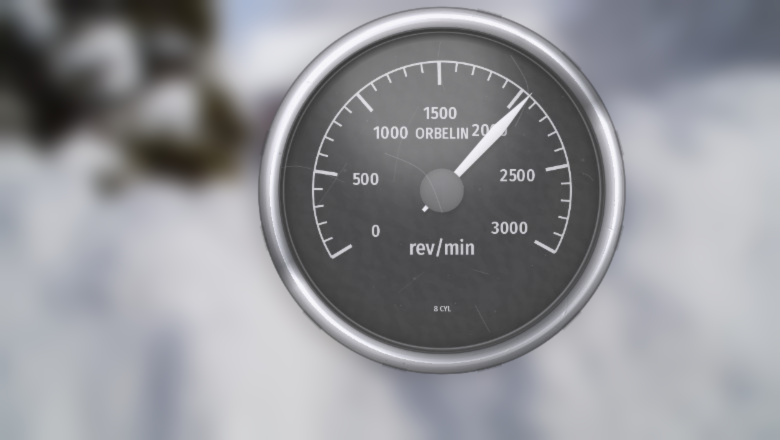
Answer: 2050 rpm
